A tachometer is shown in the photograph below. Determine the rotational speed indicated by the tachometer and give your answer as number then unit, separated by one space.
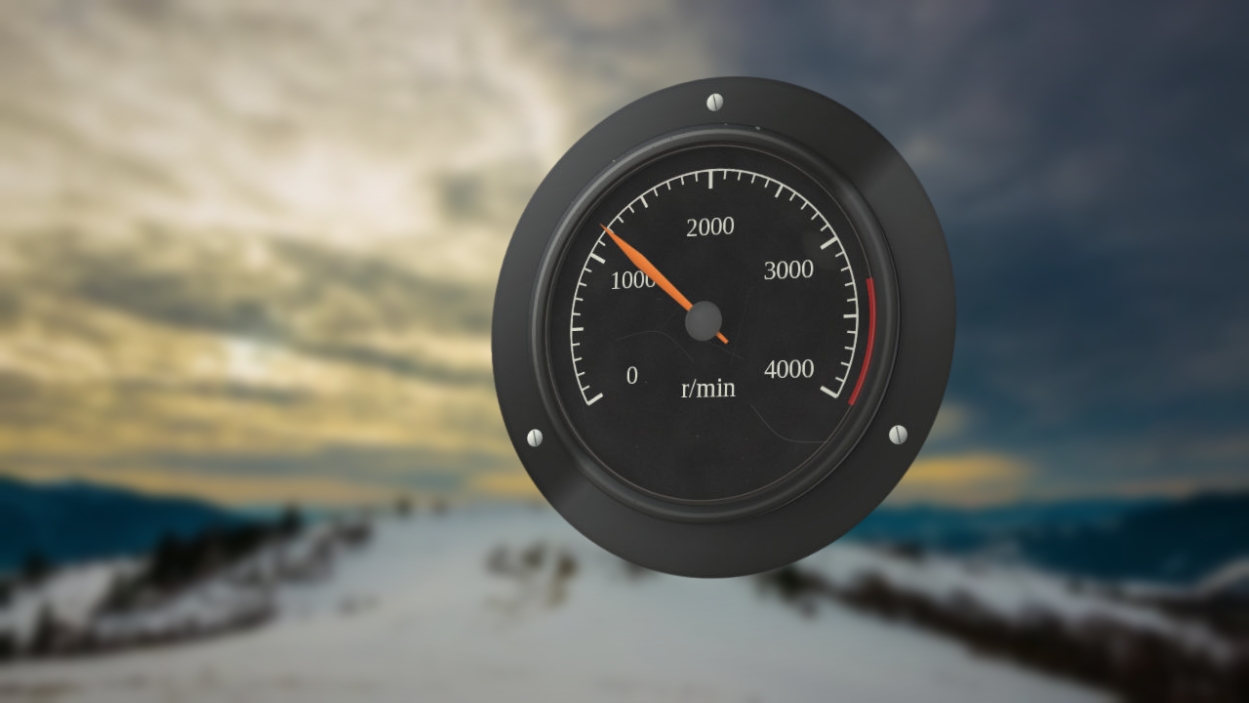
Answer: 1200 rpm
